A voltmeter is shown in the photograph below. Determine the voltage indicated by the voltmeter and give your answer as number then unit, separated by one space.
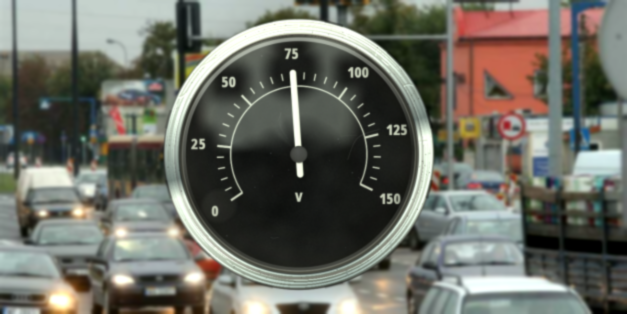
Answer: 75 V
